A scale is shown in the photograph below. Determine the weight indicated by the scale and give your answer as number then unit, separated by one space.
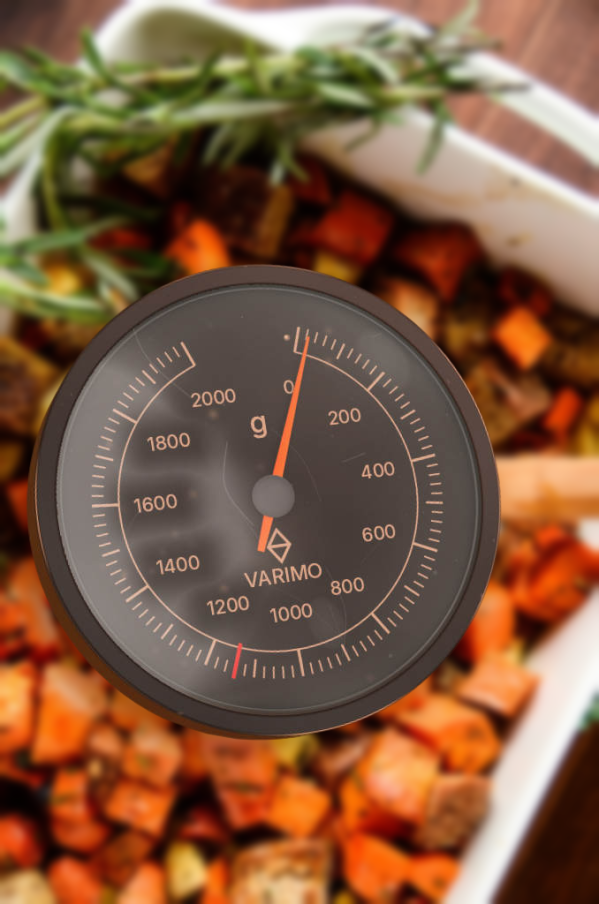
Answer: 20 g
